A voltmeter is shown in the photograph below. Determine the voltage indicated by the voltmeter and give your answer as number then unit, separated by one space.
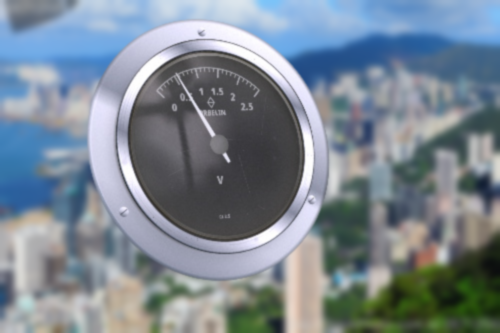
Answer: 0.5 V
